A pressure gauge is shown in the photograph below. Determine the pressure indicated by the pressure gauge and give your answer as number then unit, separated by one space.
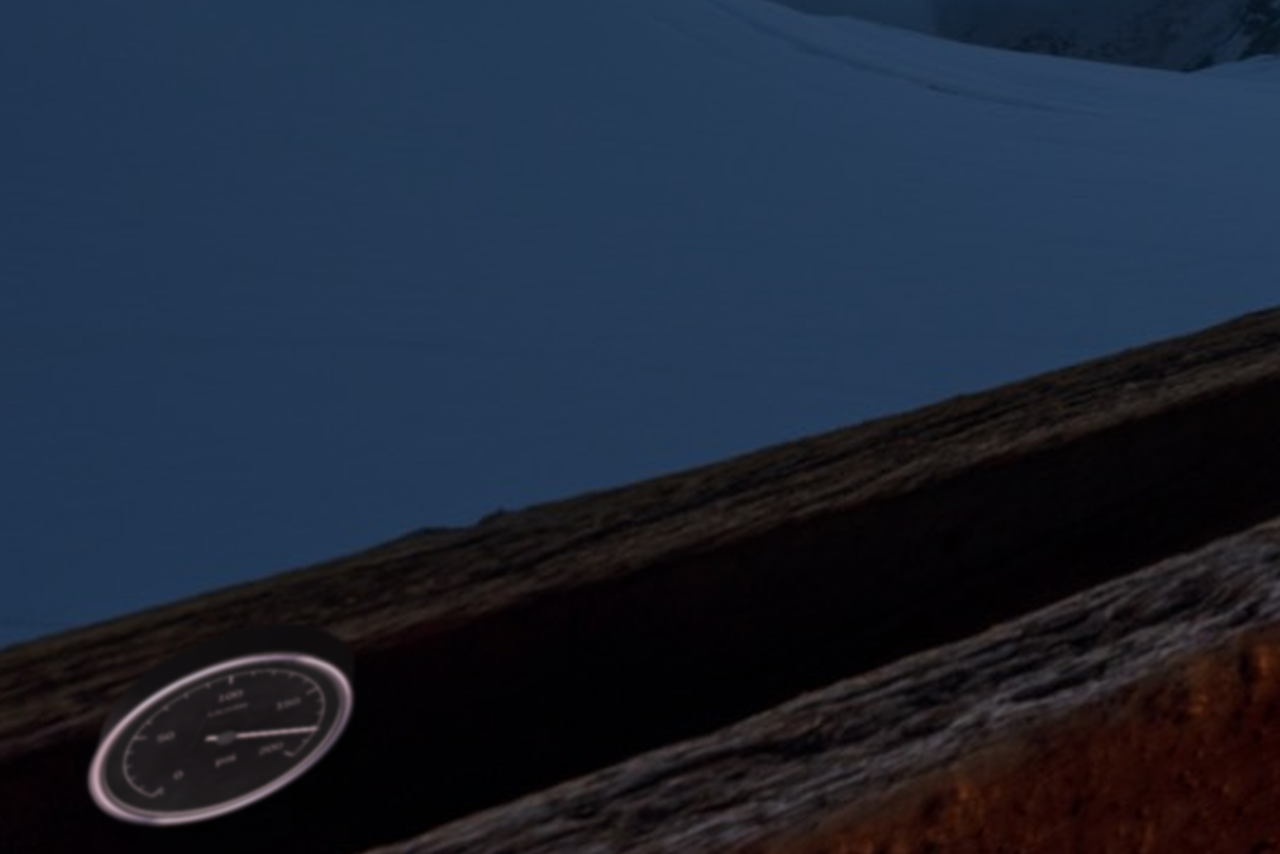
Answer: 180 psi
